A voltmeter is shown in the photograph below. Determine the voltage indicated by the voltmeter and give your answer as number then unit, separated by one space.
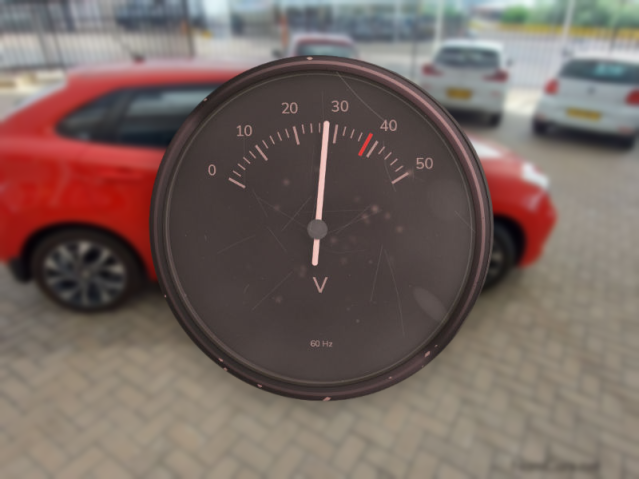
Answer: 28 V
